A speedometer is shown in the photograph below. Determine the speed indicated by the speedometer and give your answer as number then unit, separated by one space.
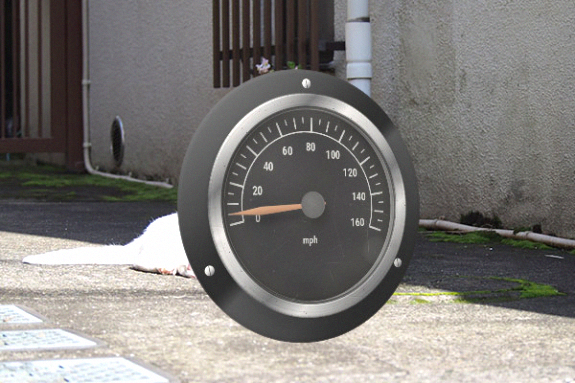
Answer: 5 mph
